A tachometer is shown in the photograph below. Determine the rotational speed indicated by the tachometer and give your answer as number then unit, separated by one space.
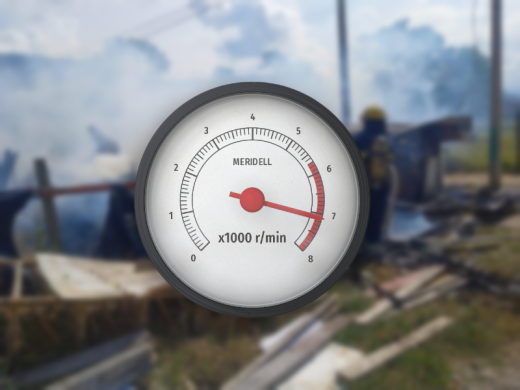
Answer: 7100 rpm
